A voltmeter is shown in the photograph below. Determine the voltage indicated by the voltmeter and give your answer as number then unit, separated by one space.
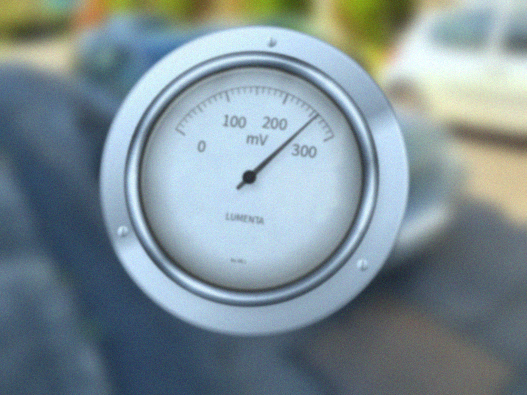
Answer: 260 mV
